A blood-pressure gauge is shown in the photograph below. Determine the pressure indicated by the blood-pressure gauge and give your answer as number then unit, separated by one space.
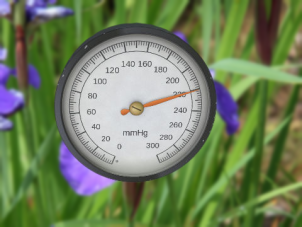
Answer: 220 mmHg
